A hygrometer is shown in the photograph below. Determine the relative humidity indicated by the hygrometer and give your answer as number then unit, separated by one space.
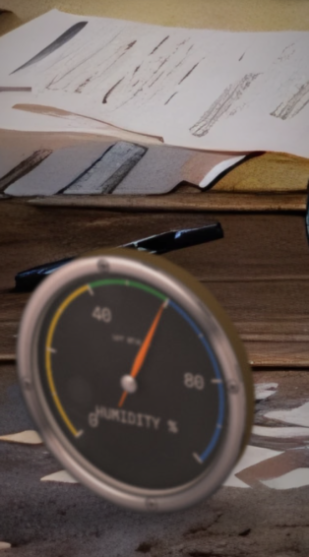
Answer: 60 %
